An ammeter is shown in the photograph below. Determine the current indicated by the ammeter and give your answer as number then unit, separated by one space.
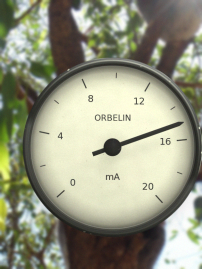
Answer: 15 mA
